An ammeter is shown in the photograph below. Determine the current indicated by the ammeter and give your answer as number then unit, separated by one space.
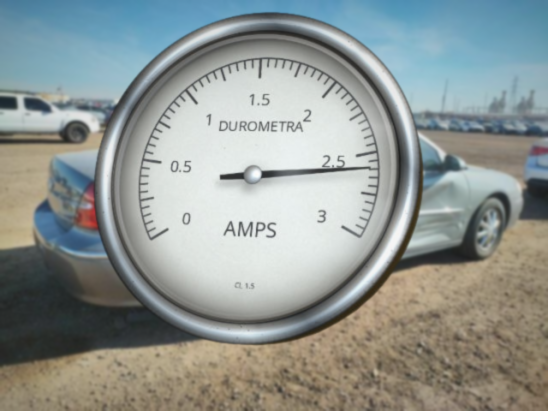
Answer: 2.6 A
